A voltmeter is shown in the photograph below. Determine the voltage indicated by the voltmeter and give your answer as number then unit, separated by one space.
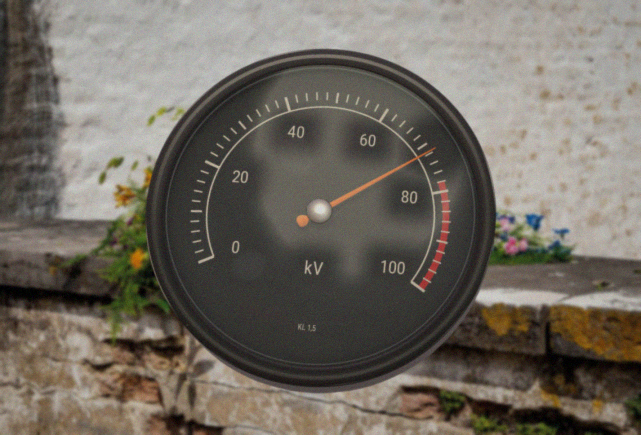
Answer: 72 kV
